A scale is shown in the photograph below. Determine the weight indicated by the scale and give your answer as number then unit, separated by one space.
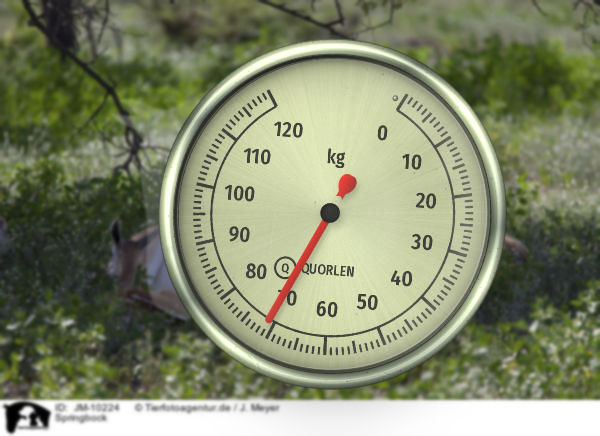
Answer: 71 kg
